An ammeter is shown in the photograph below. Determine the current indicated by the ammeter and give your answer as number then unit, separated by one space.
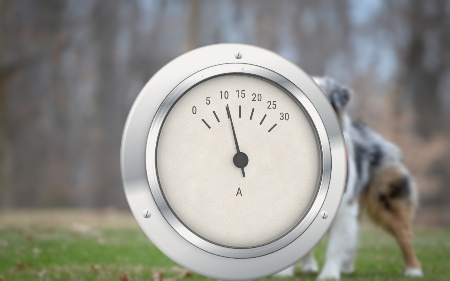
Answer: 10 A
